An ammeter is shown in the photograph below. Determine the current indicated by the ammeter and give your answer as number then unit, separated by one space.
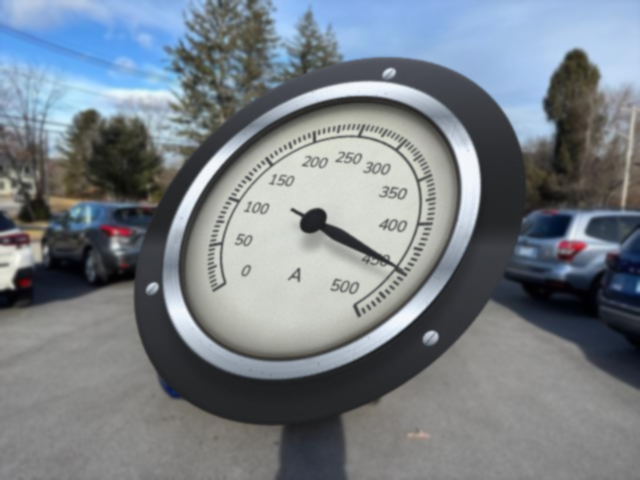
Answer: 450 A
